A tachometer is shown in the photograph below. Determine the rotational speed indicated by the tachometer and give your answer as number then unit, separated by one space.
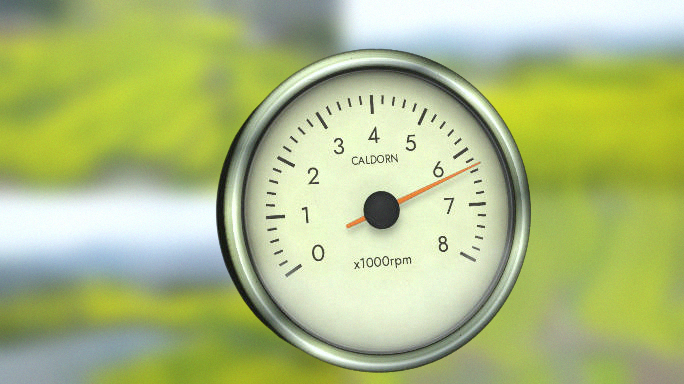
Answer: 6300 rpm
